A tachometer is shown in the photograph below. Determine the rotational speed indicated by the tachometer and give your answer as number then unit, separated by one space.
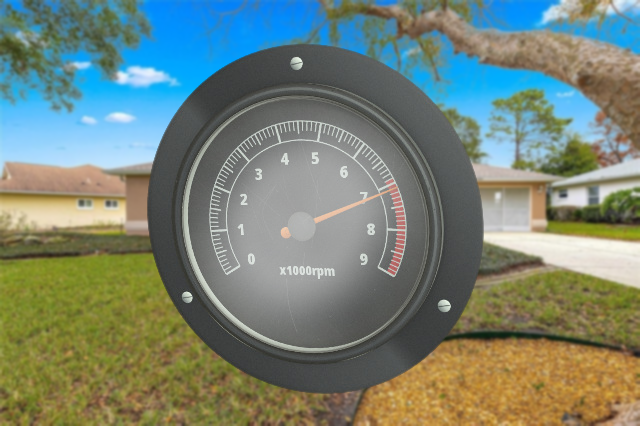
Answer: 7100 rpm
